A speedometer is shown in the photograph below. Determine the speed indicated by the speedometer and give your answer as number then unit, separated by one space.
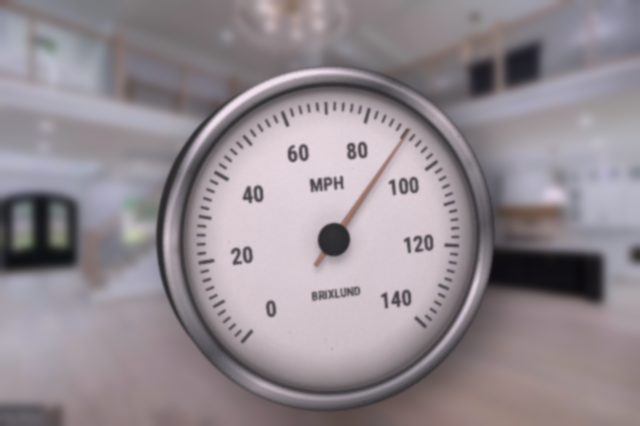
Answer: 90 mph
